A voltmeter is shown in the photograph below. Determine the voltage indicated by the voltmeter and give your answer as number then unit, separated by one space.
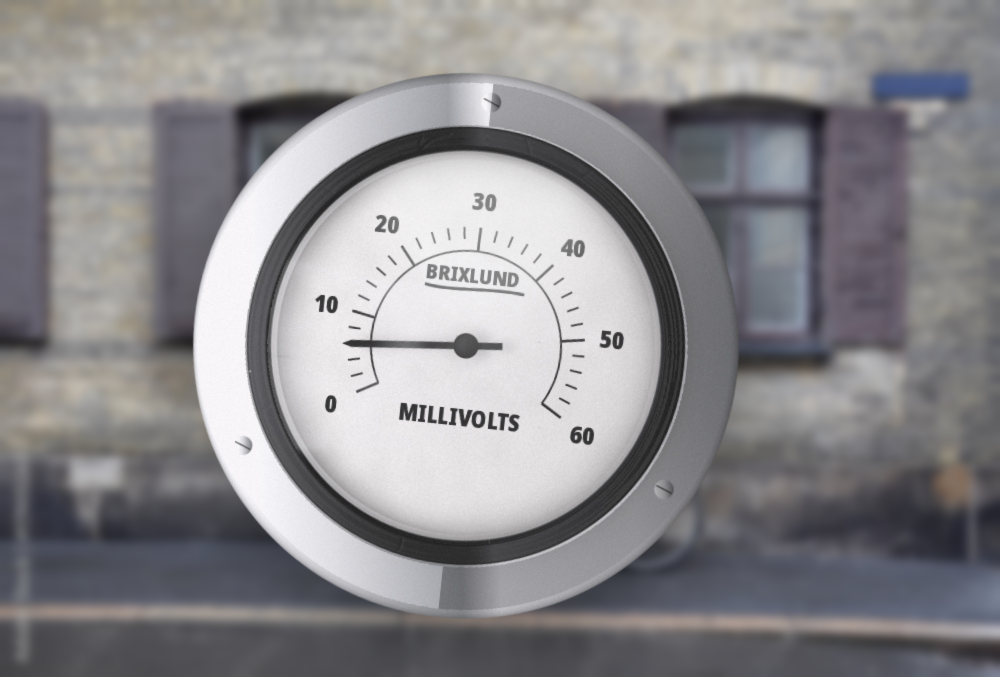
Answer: 6 mV
